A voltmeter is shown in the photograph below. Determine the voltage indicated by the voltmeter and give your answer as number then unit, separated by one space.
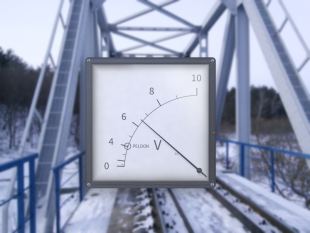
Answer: 6.5 V
